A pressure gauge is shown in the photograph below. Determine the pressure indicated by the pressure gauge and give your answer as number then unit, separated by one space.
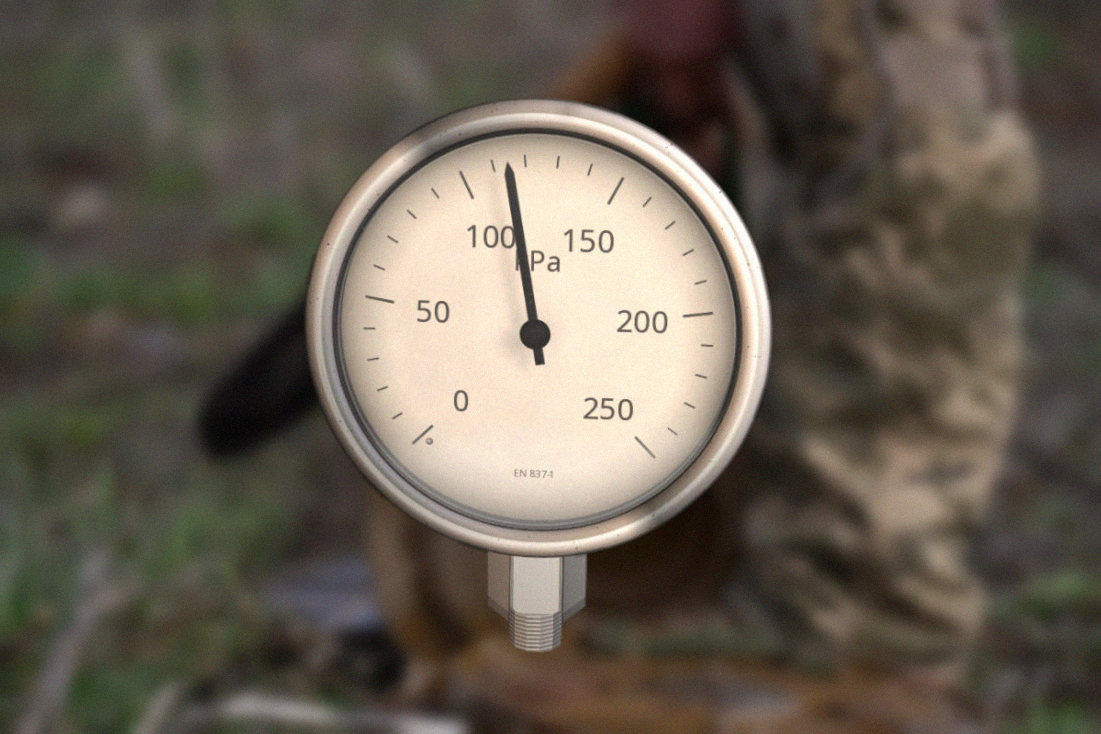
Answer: 115 kPa
